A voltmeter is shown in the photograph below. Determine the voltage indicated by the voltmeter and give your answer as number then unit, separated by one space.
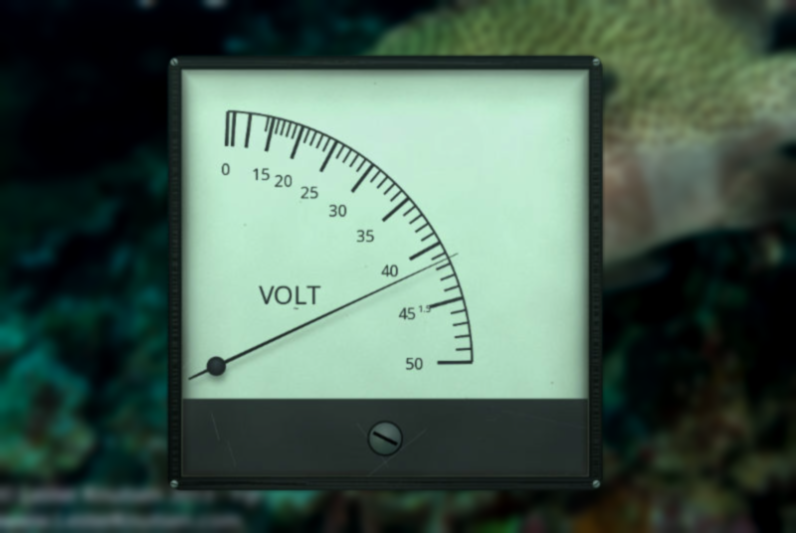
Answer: 41.5 V
